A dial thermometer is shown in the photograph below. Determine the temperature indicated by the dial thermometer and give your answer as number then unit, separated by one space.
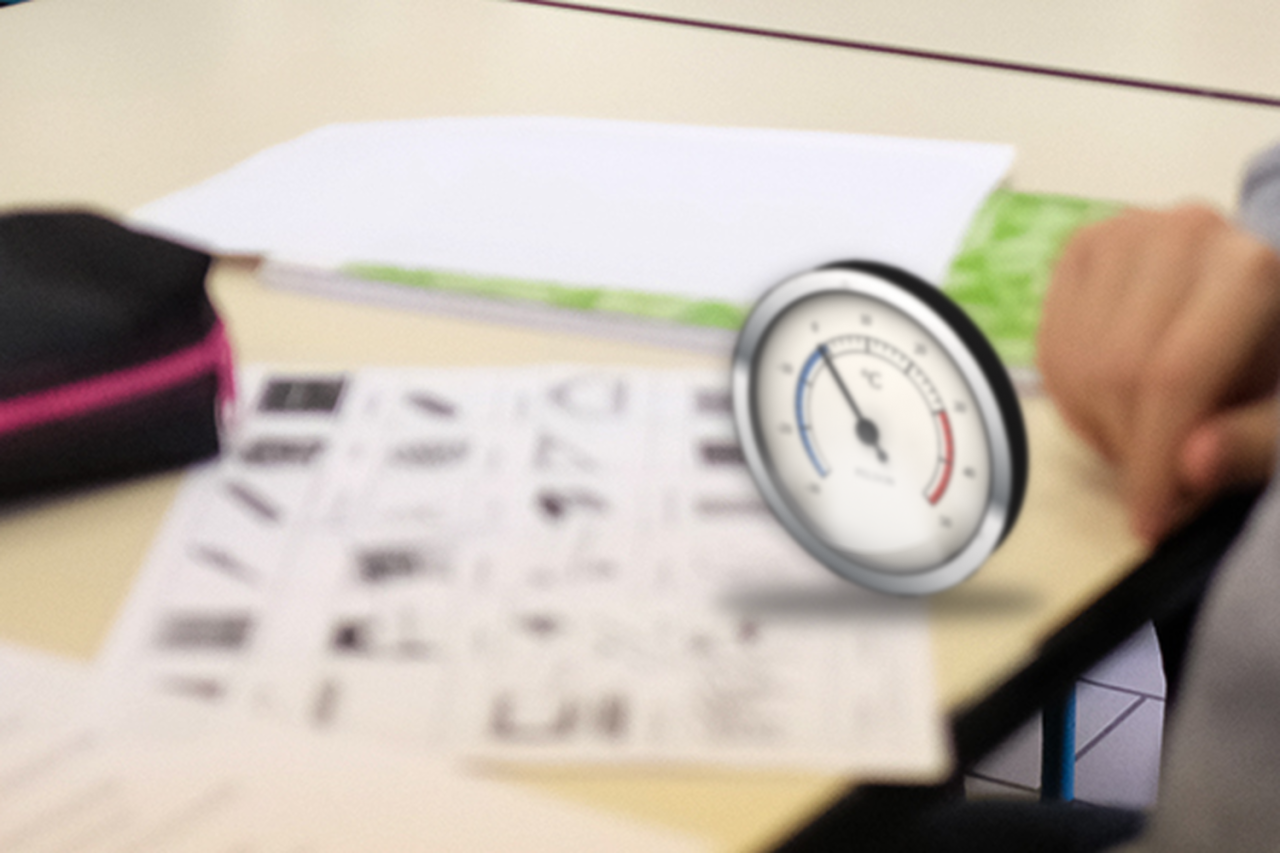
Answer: 0 °C
